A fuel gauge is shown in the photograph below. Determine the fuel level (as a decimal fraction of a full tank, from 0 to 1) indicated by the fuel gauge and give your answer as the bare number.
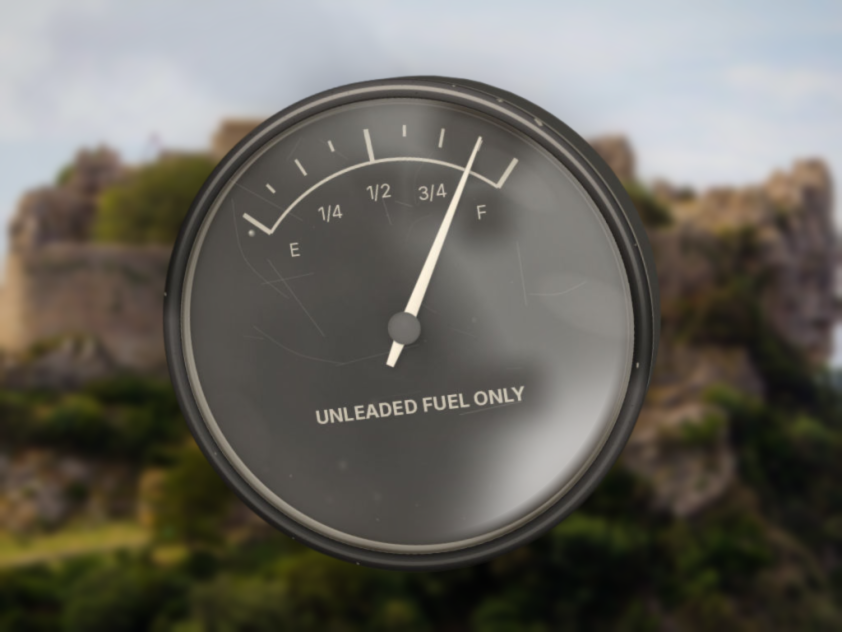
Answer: 0.875
